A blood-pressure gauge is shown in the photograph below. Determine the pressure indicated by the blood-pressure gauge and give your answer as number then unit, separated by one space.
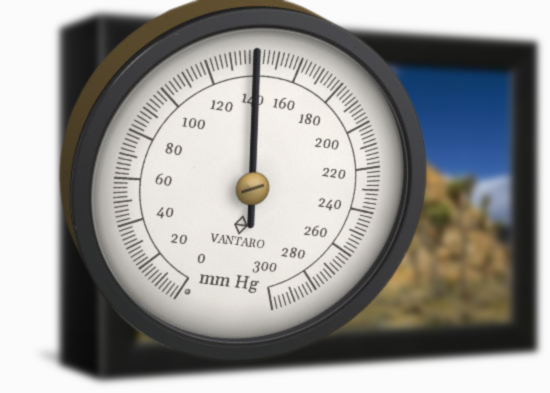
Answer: 140 mmHg
